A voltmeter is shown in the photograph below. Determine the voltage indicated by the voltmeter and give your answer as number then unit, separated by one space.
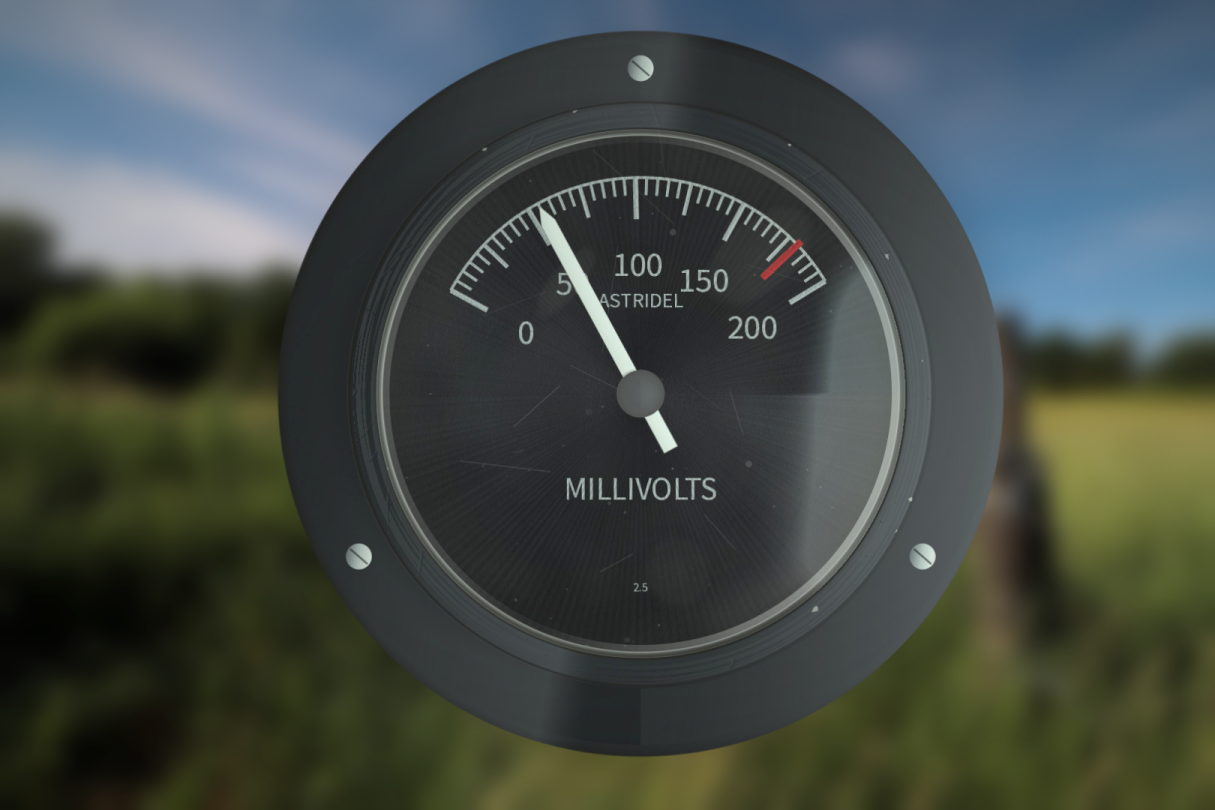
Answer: 55 mV
